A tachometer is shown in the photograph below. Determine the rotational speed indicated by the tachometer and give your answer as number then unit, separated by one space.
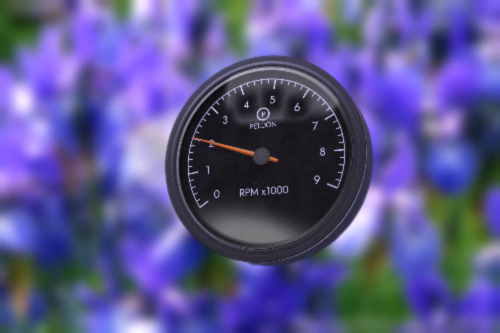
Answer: 2000 rpm
